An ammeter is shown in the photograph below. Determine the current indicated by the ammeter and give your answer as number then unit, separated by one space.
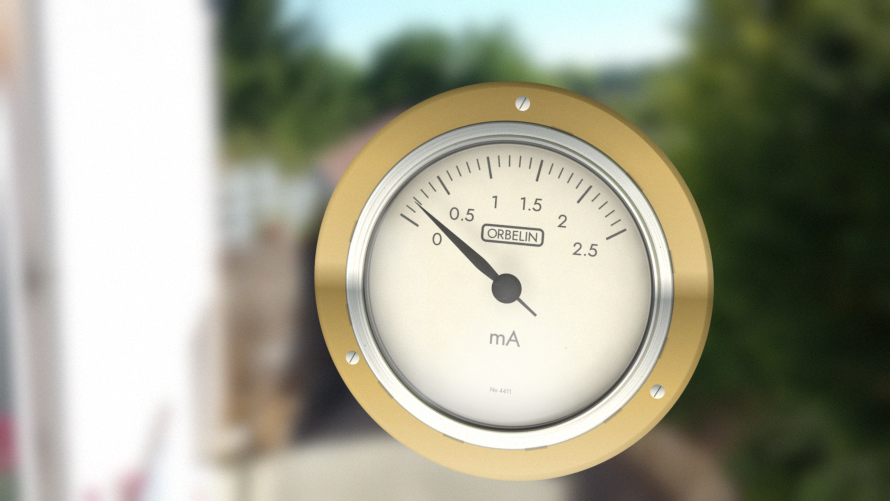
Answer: 0.2 mA
